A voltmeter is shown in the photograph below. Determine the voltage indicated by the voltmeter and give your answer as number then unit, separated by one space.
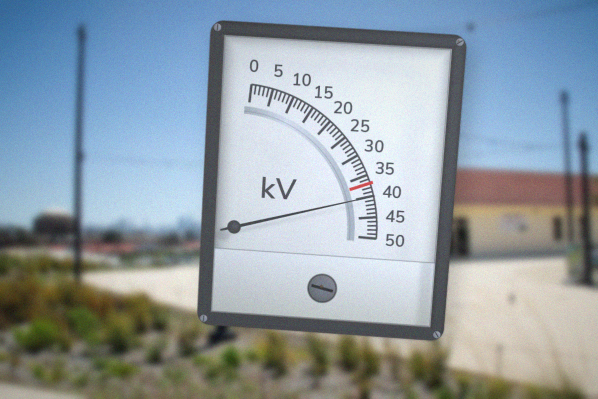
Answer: 40 kV
